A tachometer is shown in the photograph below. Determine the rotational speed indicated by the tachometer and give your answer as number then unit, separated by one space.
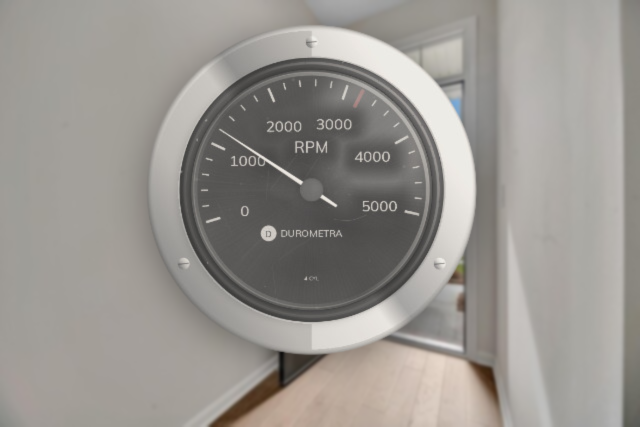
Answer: 1200 rpm
